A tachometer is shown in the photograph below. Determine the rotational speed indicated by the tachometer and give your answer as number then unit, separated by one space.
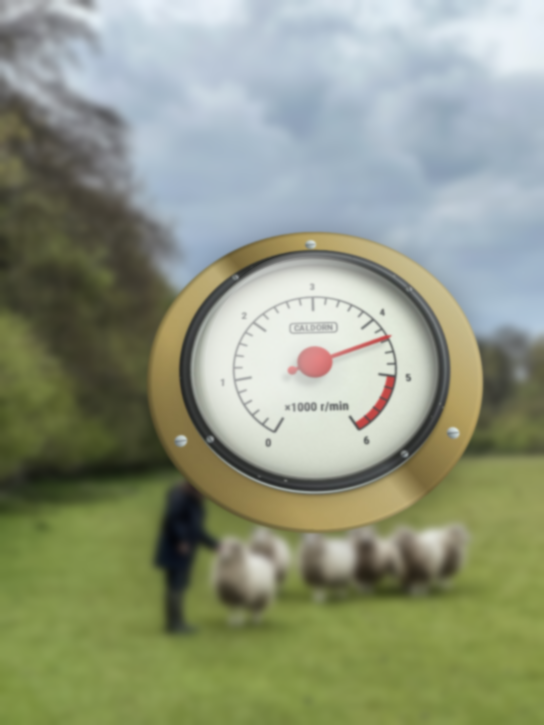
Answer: 4400 rpm
